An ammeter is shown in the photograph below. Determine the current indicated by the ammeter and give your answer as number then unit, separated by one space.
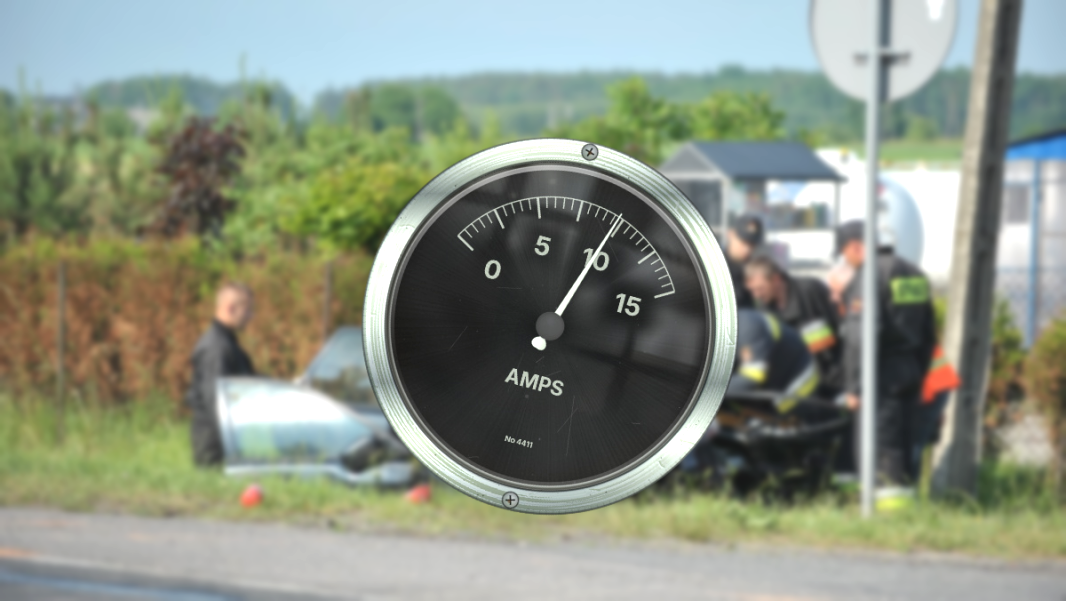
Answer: 9.75 A
